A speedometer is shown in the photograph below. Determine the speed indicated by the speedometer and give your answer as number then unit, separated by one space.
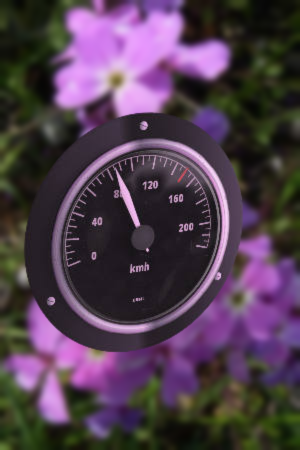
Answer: 85 km/h
